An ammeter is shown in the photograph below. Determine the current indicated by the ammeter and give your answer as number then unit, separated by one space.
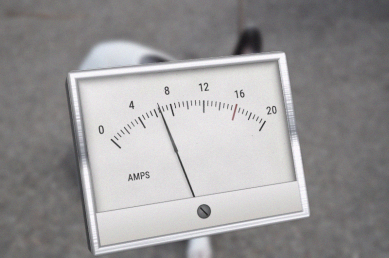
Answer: 6.5 A
